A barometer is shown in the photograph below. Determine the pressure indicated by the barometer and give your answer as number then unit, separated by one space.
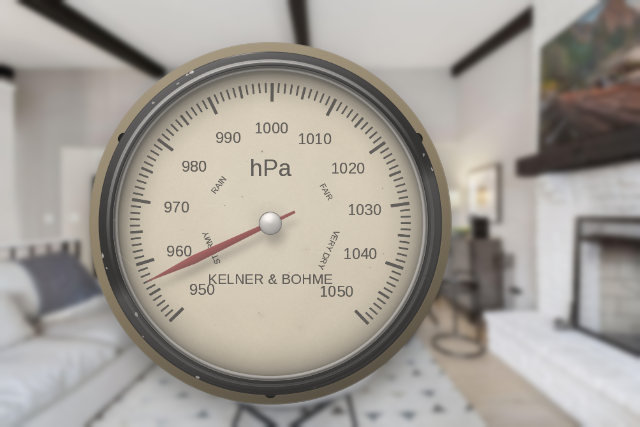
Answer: 957 hPa
